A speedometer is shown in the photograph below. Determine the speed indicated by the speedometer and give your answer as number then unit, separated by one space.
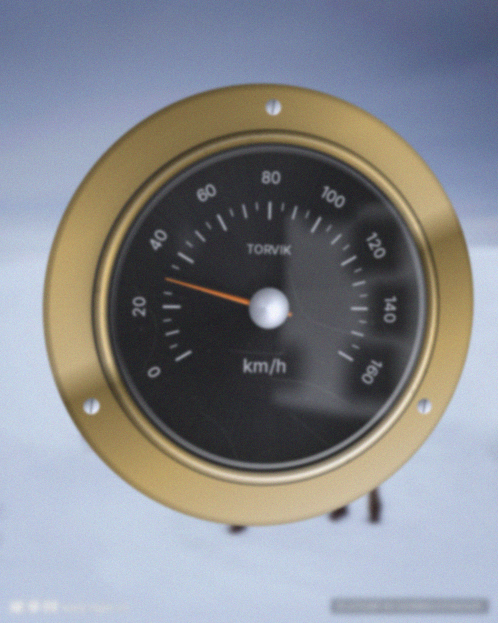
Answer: 30 km/h
